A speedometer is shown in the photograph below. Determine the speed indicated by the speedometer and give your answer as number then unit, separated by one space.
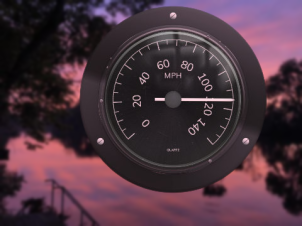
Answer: 115 mph
